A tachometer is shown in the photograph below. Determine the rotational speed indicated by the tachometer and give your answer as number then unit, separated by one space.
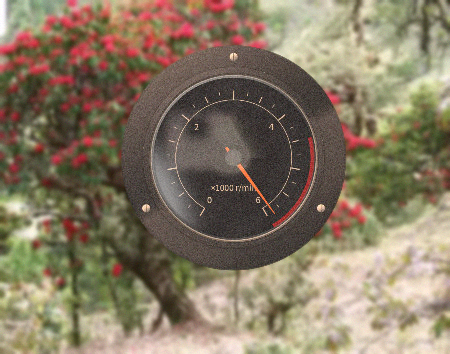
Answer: 5875 rpm
